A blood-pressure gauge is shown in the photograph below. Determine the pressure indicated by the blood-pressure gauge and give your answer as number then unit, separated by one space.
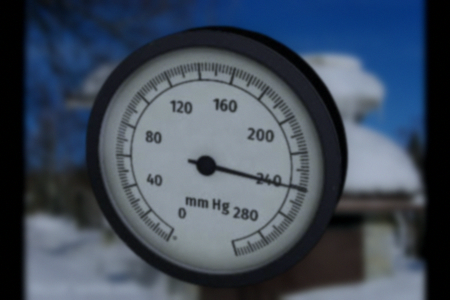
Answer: 240 mmHg
